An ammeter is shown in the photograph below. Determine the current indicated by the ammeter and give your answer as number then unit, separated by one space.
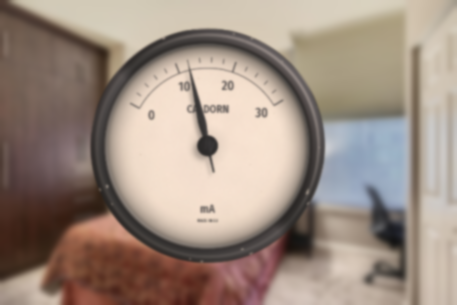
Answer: 12 mA
